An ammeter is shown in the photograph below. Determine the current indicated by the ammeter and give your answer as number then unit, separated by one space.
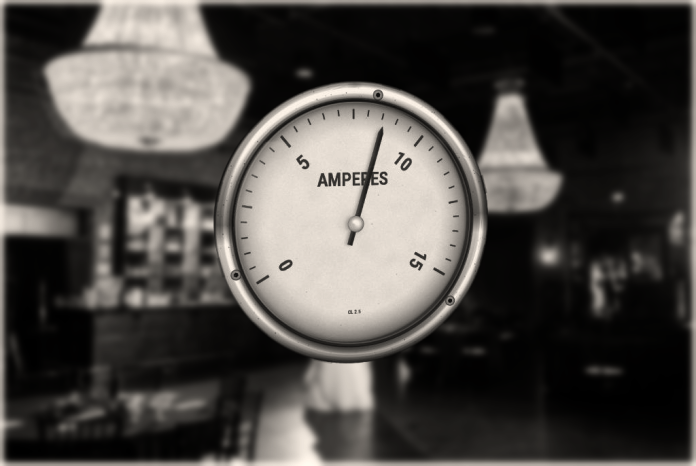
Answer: 8.5 A
